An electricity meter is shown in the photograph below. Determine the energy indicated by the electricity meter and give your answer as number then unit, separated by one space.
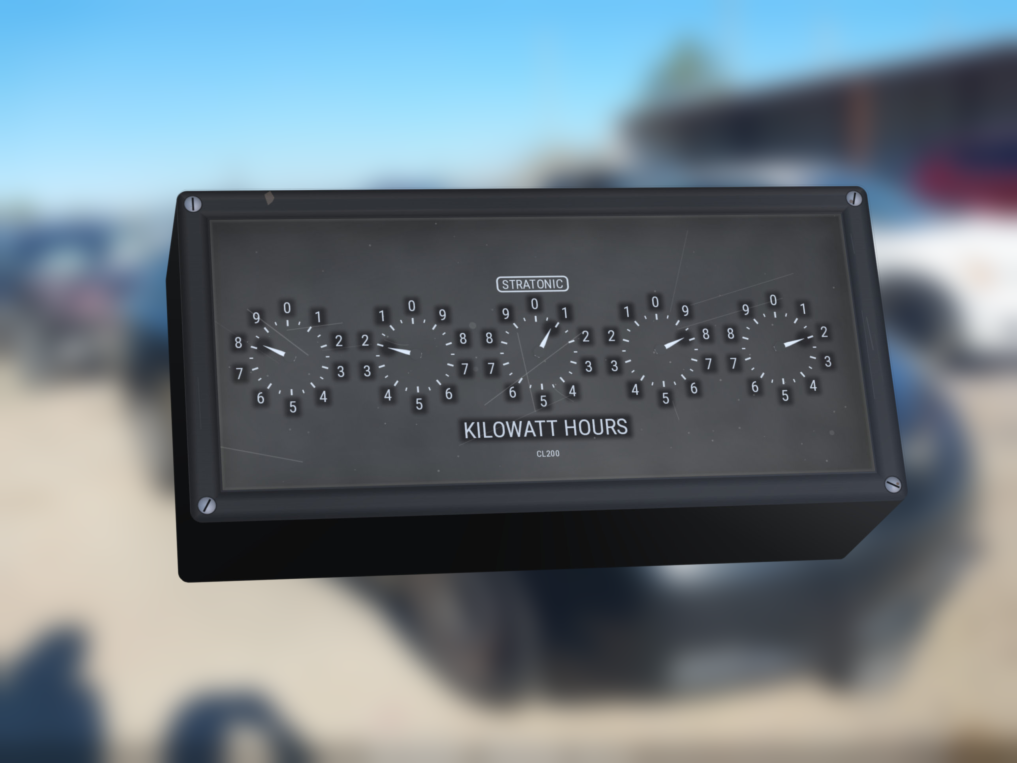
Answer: 82082 kWh
